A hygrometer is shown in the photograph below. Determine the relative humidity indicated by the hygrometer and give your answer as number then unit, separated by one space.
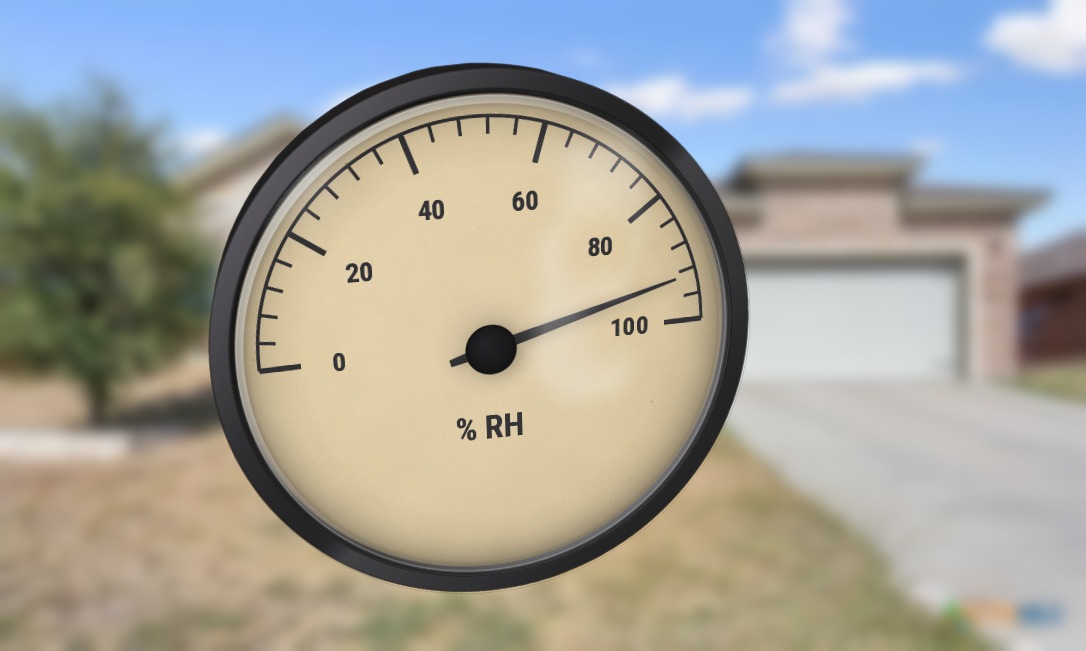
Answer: 92 %
